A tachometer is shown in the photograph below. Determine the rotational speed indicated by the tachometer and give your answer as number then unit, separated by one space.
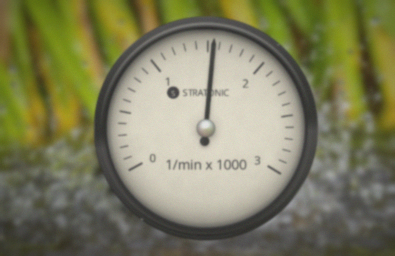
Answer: 1550 rpm
